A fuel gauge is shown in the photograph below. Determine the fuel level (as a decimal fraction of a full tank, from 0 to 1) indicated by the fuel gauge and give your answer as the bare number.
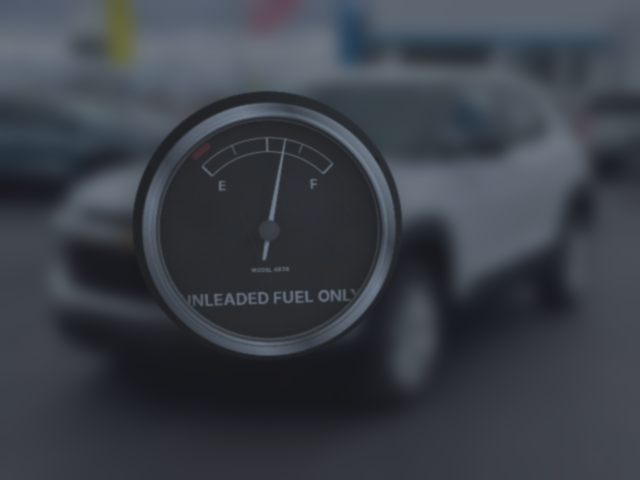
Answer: 0.625
